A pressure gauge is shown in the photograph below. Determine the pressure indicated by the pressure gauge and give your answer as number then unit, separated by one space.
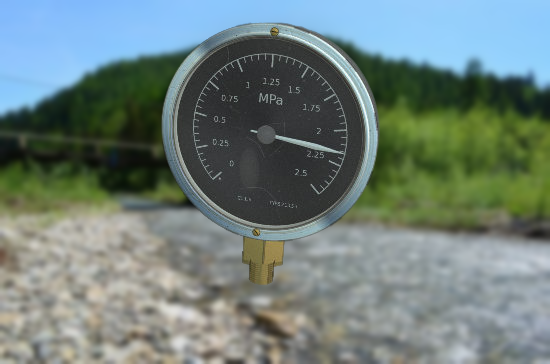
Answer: 2.15 MPa
